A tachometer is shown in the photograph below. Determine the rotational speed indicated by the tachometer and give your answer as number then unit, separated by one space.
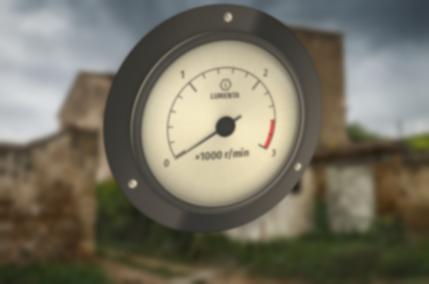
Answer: 0 rpm
